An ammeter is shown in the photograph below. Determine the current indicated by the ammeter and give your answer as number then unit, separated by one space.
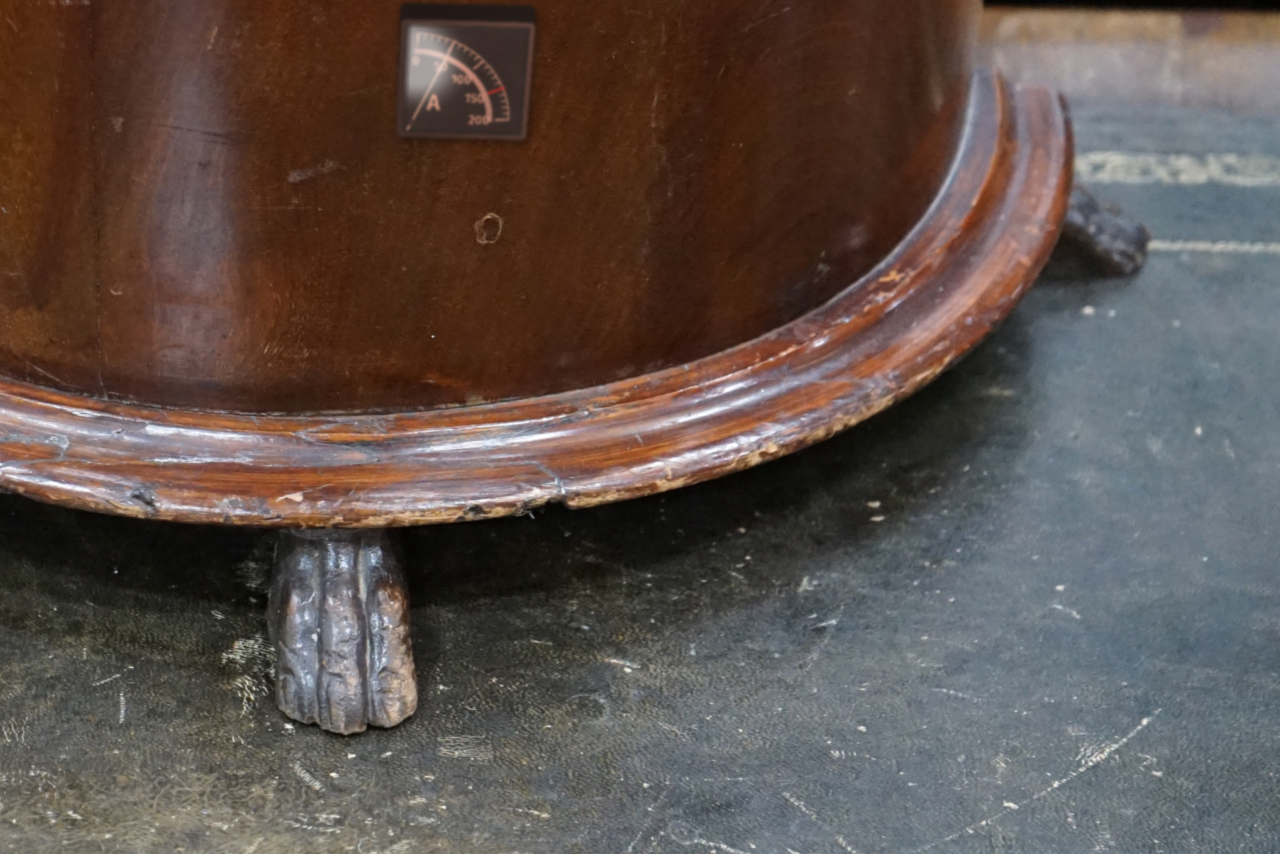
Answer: 50 A
